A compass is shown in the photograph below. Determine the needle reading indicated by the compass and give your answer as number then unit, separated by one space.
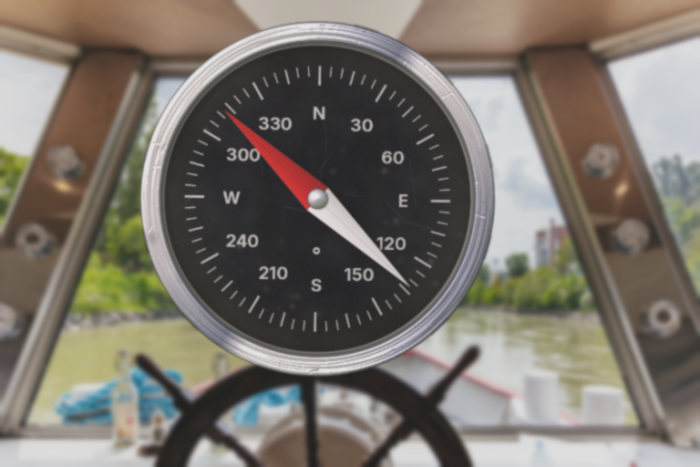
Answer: 312.5 °
